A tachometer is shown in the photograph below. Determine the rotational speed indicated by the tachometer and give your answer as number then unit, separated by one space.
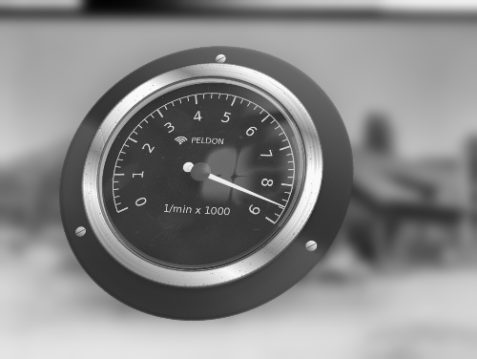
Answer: 8600 rpm
